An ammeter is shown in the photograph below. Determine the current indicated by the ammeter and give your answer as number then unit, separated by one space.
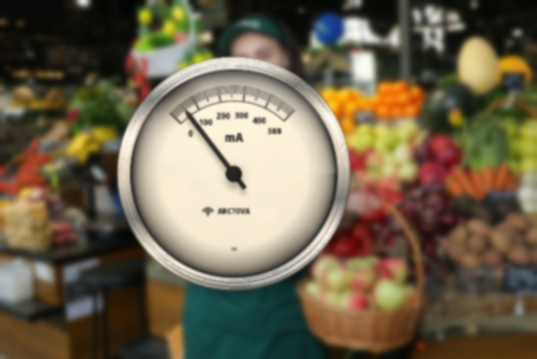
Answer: 50 mA
